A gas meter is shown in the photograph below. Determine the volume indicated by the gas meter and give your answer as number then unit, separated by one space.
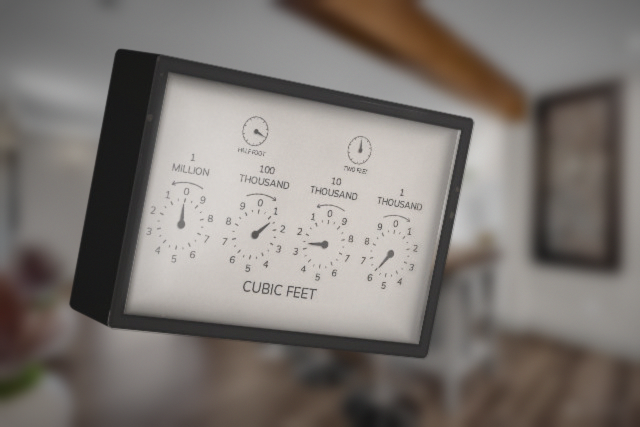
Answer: 12600 ft³
